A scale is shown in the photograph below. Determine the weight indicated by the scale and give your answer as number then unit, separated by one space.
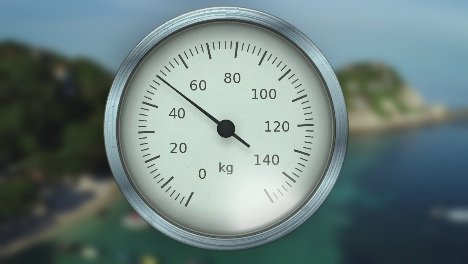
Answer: 50 kg
